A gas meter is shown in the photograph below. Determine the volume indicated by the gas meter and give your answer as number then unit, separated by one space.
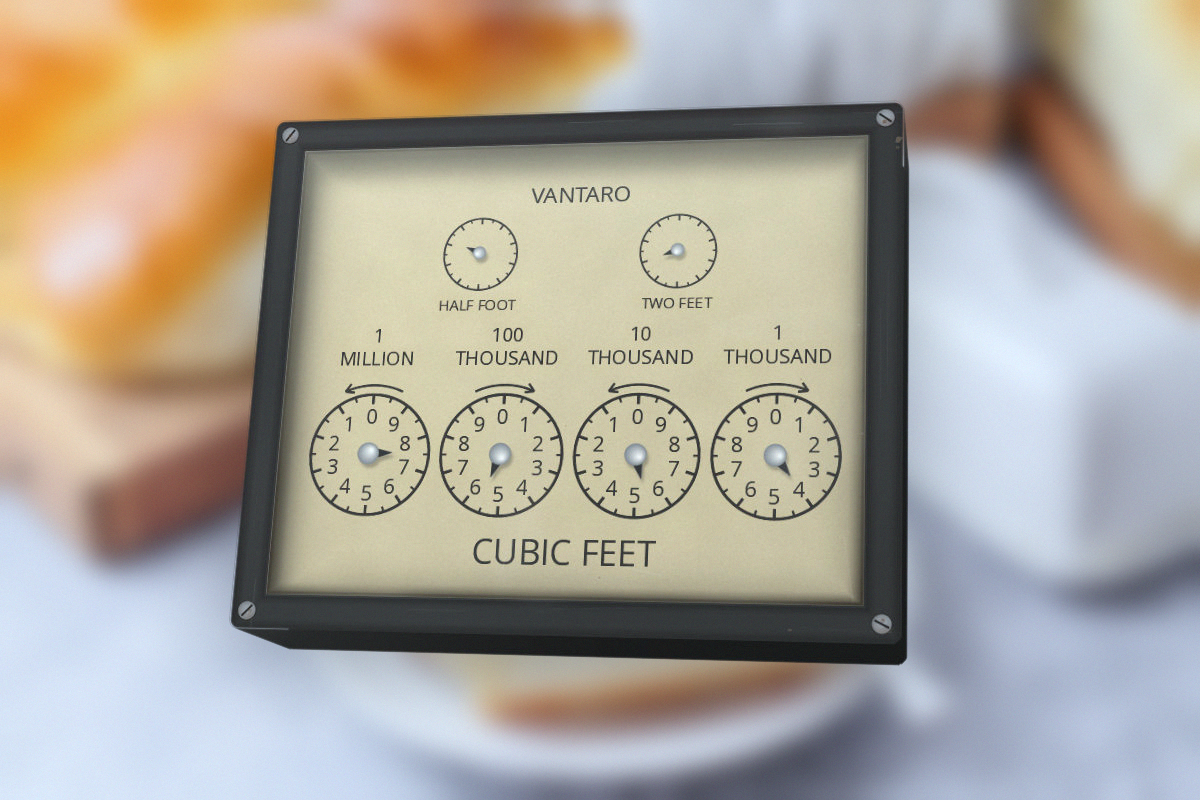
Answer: 755400 ft³
